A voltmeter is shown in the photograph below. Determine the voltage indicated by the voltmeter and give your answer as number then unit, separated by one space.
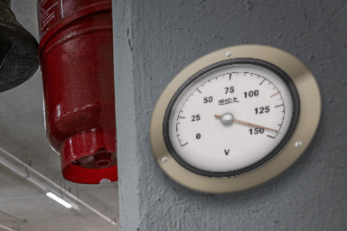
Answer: 145 V
